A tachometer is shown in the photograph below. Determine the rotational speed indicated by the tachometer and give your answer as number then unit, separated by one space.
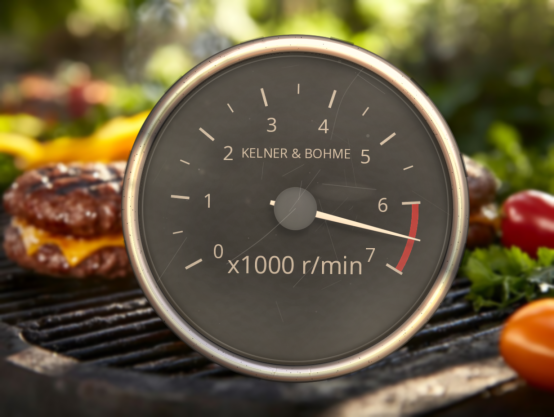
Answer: 6500 rpm
